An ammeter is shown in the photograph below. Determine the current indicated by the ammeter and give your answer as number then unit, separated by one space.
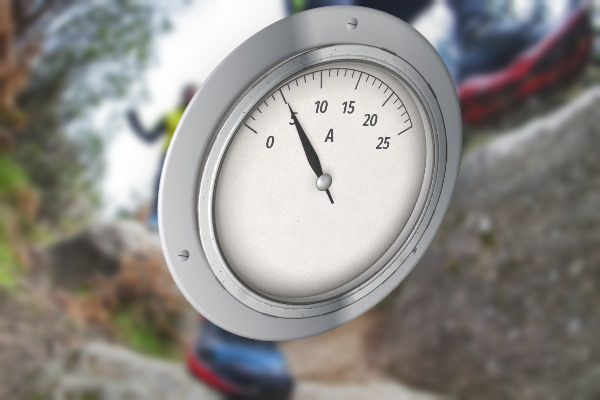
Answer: 5 A
